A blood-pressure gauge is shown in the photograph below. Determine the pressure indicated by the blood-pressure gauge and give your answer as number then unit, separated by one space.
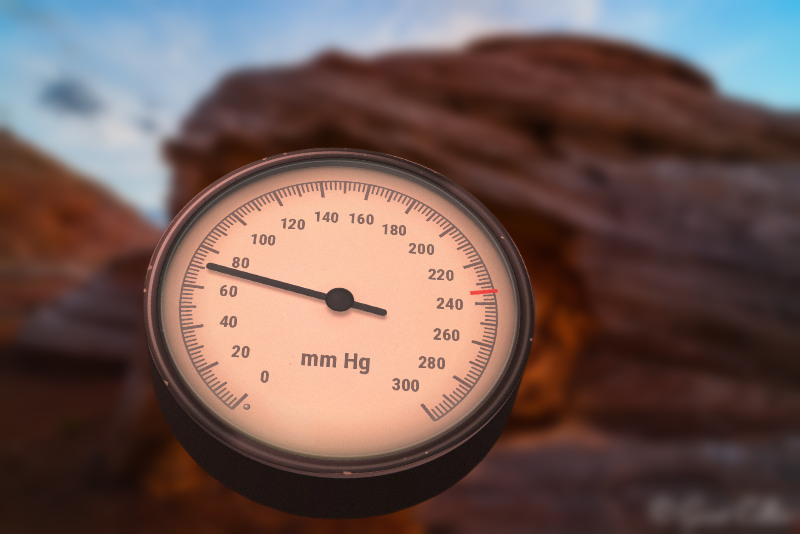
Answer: 70 mmHg
